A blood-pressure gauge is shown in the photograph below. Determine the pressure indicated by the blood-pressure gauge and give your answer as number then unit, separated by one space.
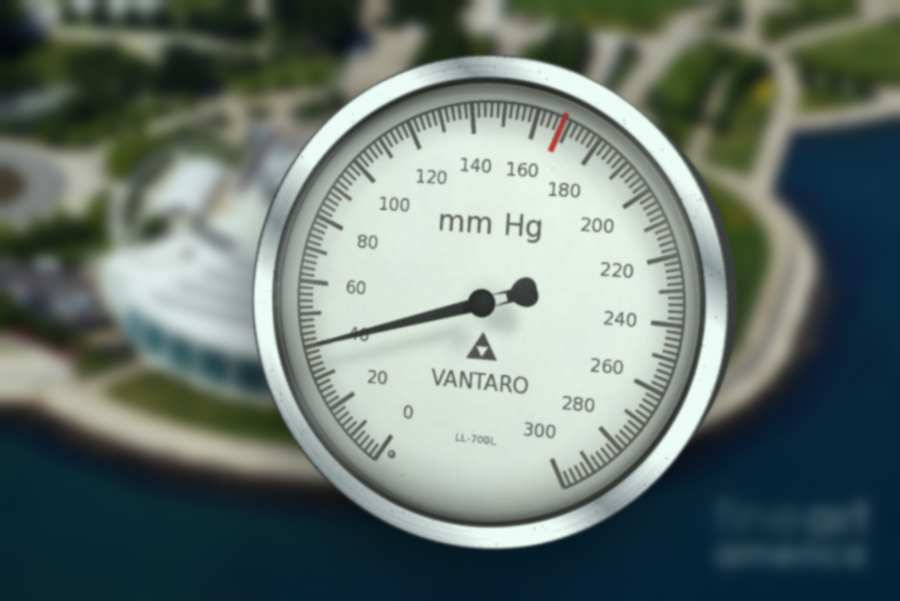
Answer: 40 mmHg
